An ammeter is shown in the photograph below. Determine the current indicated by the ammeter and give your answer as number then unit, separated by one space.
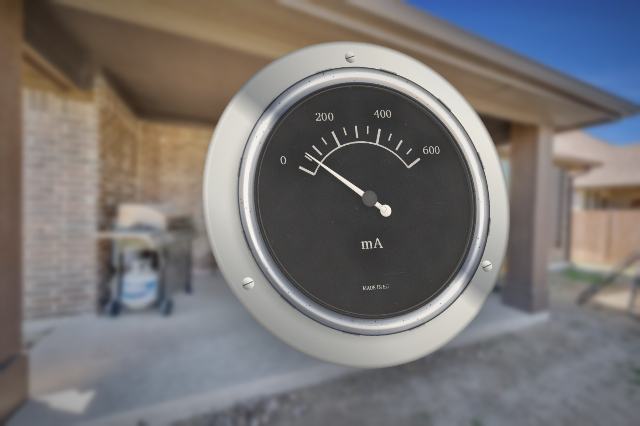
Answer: 50 mA
